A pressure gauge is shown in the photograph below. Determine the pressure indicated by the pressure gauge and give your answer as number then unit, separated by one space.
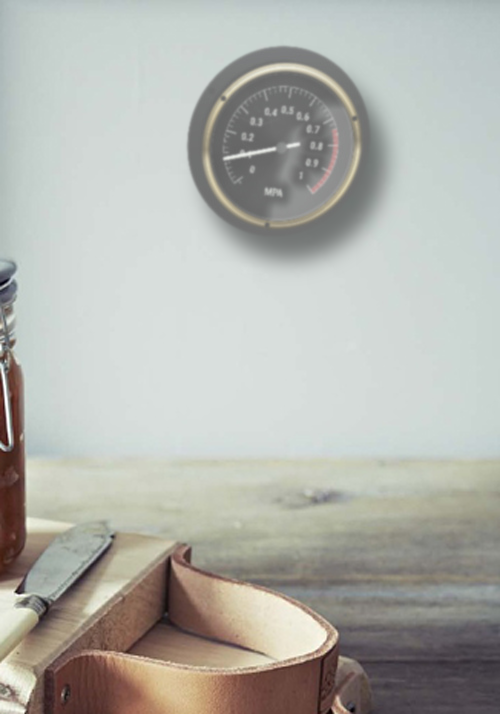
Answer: 0.1 MPa
